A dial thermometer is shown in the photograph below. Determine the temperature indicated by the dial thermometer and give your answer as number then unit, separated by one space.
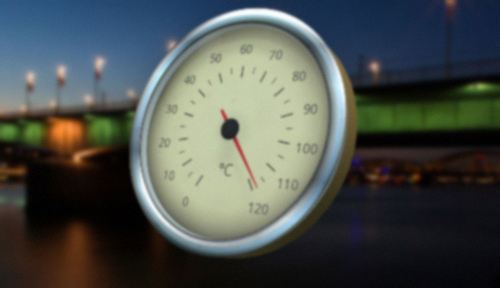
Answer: 117.5 °C
